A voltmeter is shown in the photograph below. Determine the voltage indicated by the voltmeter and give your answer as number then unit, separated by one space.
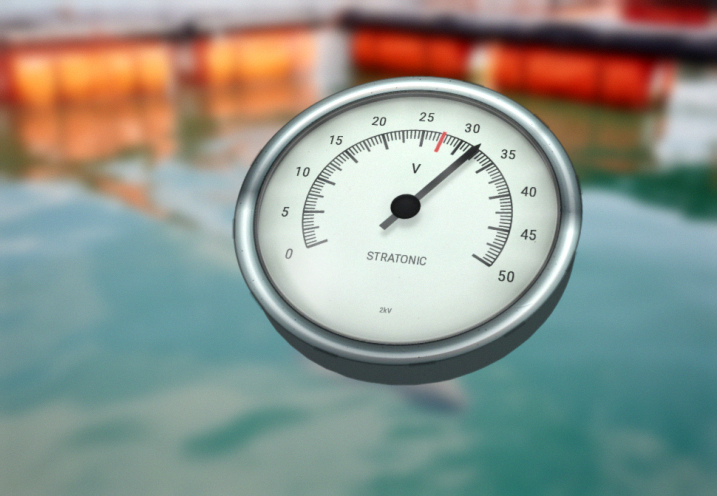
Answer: 32.5 V
